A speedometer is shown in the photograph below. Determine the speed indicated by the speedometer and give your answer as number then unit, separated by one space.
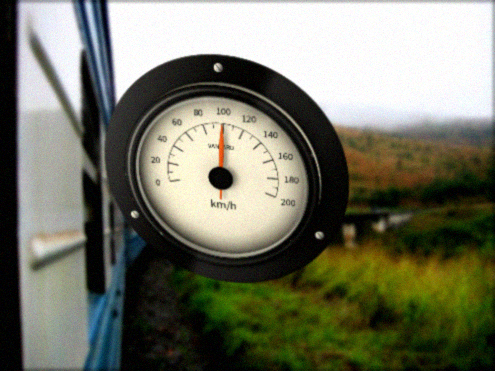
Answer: 100 km/h
